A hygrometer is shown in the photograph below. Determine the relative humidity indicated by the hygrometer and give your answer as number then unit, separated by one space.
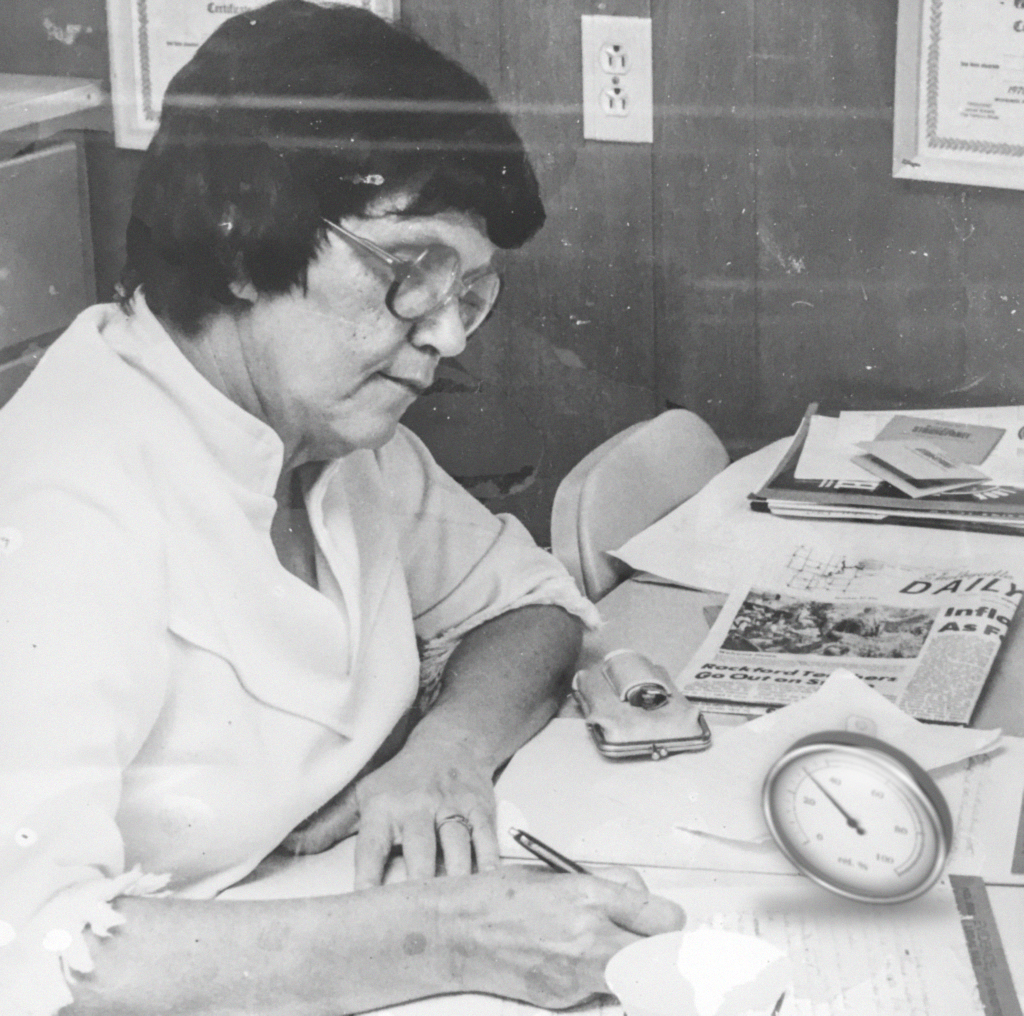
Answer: 32 %
